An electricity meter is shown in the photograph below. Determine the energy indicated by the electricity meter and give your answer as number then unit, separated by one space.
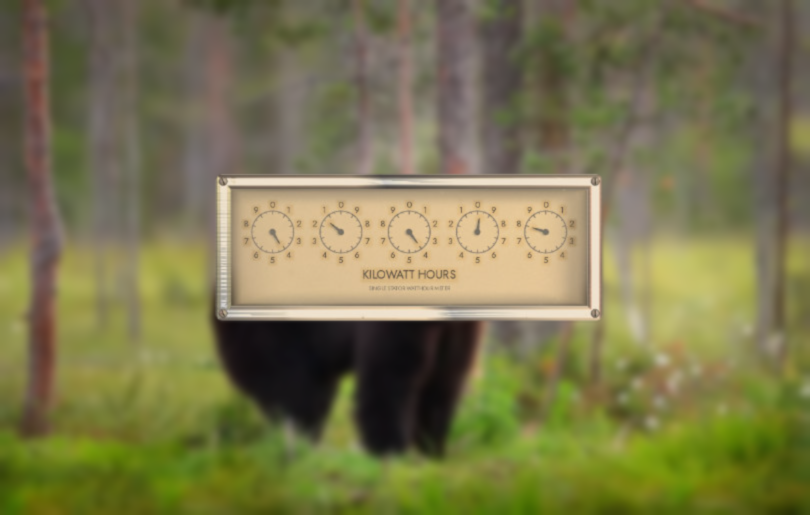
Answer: 41398 kWh
